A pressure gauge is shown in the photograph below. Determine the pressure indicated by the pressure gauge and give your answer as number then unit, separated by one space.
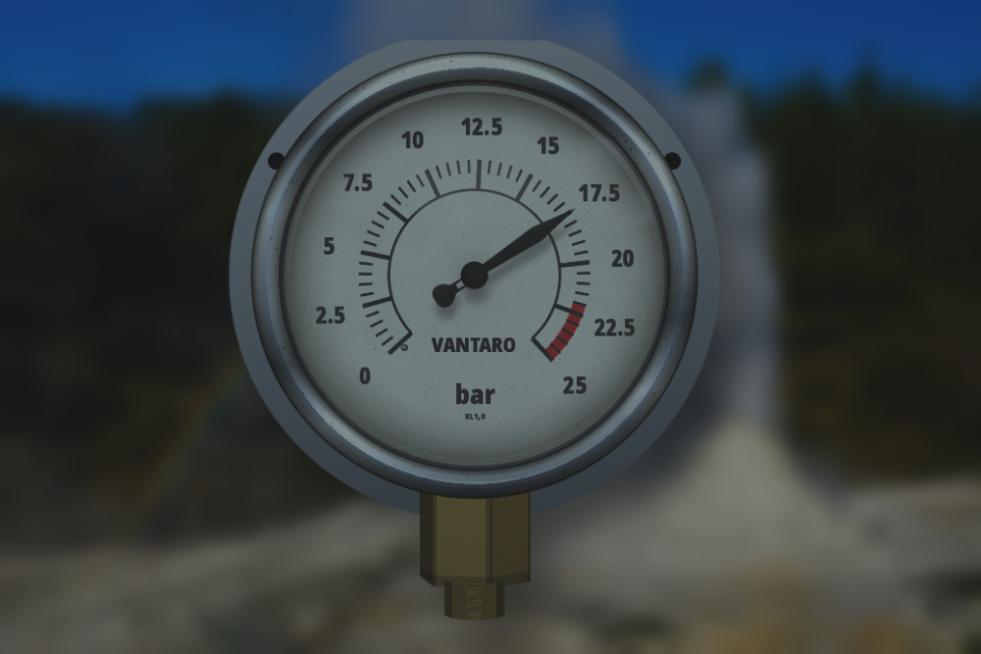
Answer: 17.5 bar
